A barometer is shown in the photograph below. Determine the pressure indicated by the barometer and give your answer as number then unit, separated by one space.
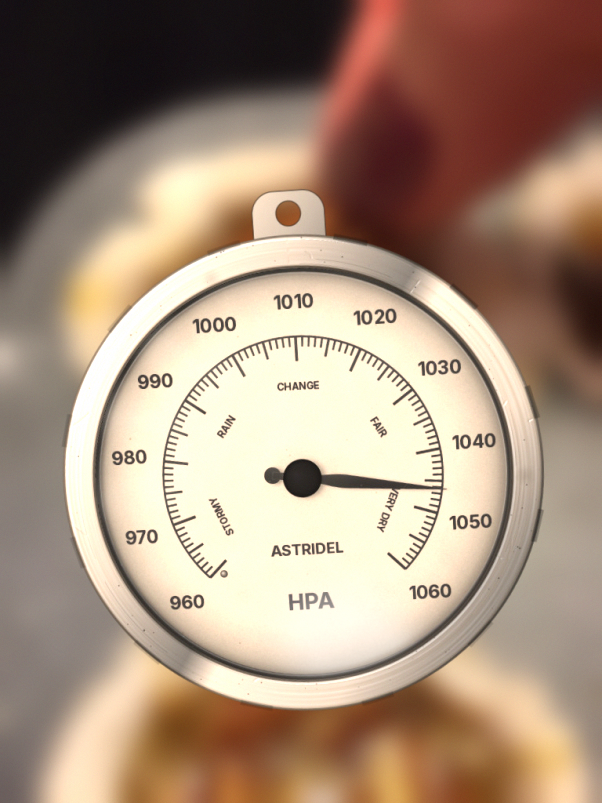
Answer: 1046 hPa
